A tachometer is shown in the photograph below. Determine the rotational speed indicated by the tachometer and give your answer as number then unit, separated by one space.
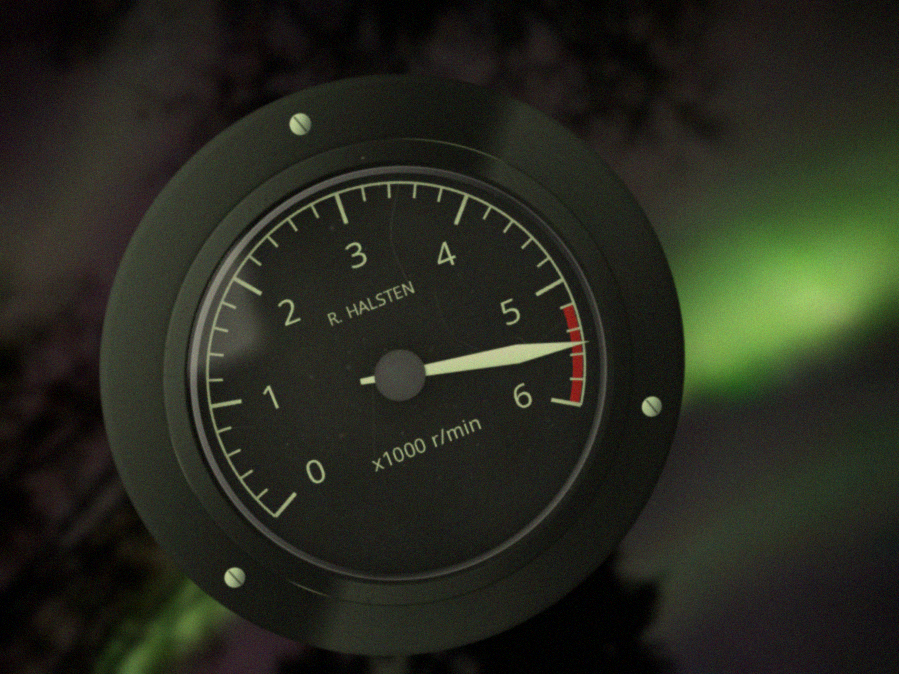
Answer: 5500 rpm
